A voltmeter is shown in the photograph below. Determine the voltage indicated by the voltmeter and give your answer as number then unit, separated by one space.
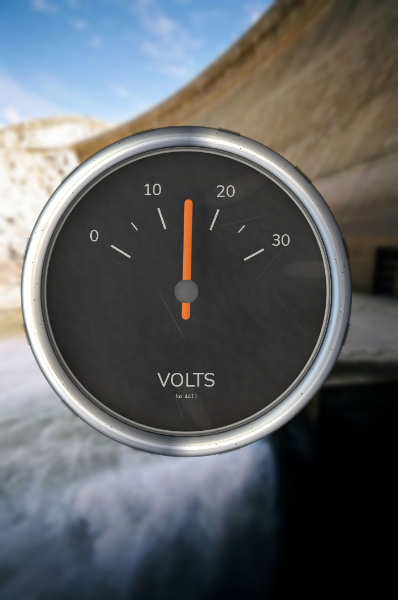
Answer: 15 V
